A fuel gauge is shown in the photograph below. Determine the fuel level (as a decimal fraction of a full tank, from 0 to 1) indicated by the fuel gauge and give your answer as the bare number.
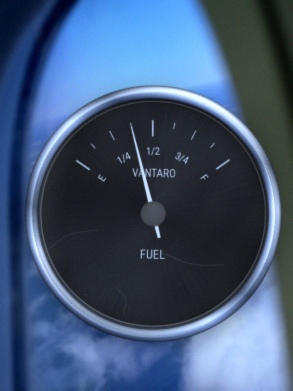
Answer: 0.375
